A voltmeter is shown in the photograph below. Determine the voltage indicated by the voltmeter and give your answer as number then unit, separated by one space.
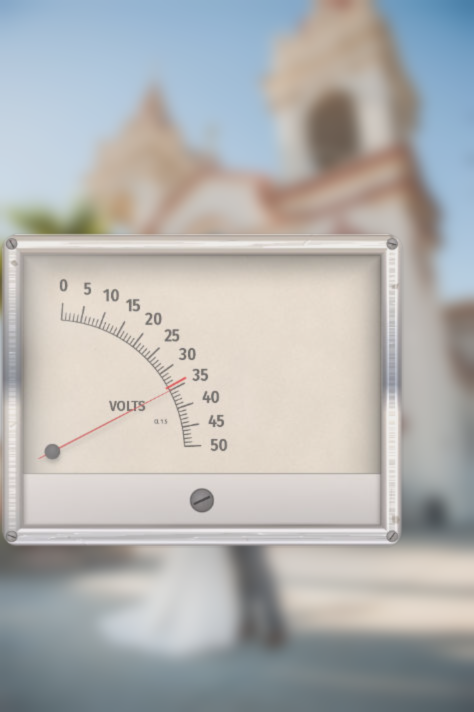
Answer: 35 V
